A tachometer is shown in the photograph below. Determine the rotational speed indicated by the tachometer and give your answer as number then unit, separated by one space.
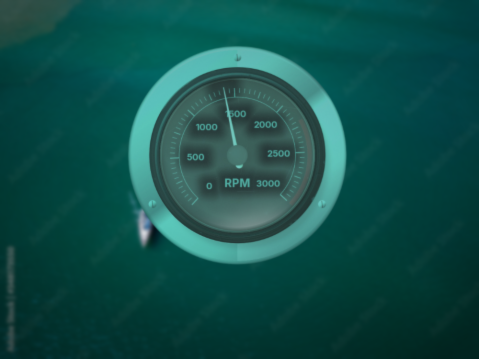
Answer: 1400 rpm
